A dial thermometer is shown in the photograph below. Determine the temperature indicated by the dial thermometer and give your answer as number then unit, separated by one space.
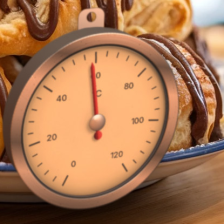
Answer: 58 °C
